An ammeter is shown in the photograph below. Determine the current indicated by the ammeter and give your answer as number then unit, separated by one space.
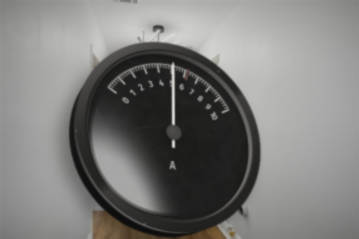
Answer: 5 A
